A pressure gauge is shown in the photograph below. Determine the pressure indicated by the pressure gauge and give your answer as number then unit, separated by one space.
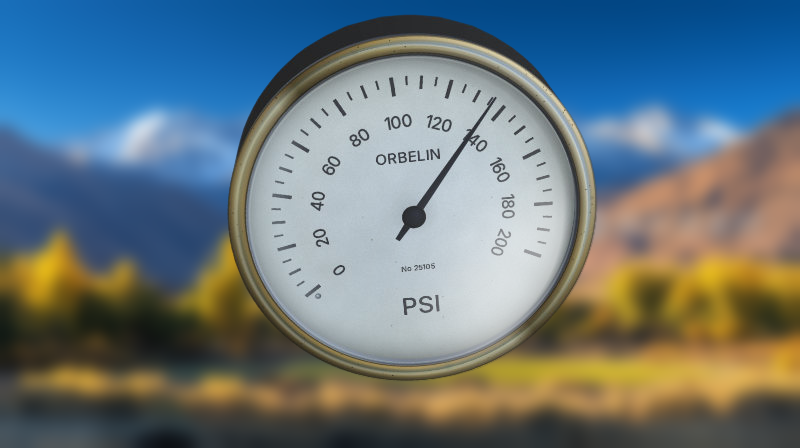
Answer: 135 psi
